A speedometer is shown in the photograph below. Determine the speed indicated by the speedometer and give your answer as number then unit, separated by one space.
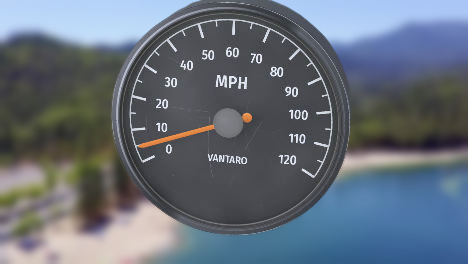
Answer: 5 mph
